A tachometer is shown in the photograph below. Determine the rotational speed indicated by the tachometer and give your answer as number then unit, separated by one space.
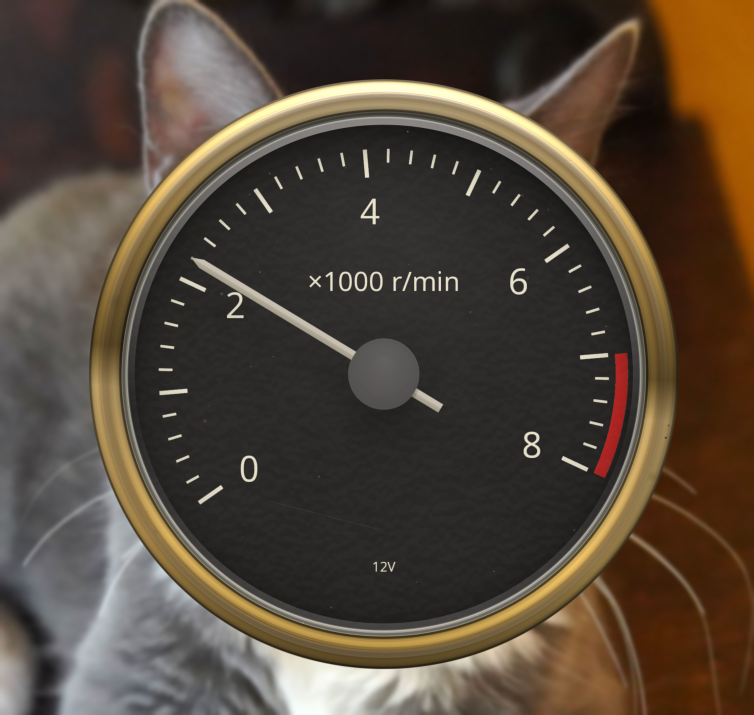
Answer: 2200 rpm
